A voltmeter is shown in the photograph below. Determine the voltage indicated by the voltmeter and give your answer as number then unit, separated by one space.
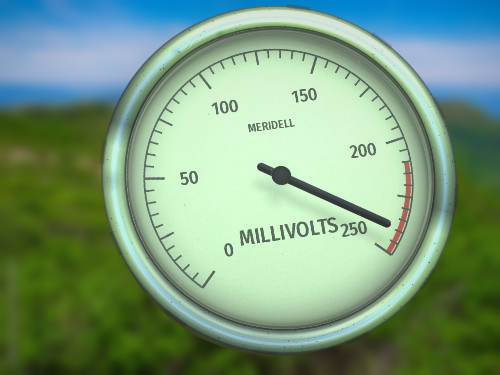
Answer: 240 mV
